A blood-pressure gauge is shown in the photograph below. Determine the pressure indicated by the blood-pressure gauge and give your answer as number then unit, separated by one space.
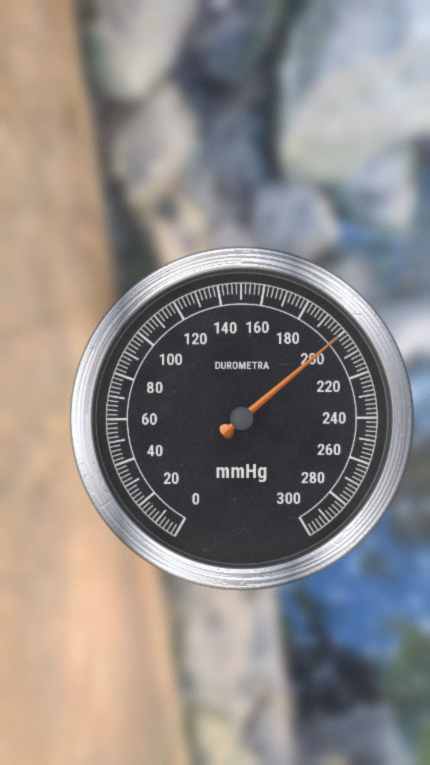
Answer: 200 mmHg
